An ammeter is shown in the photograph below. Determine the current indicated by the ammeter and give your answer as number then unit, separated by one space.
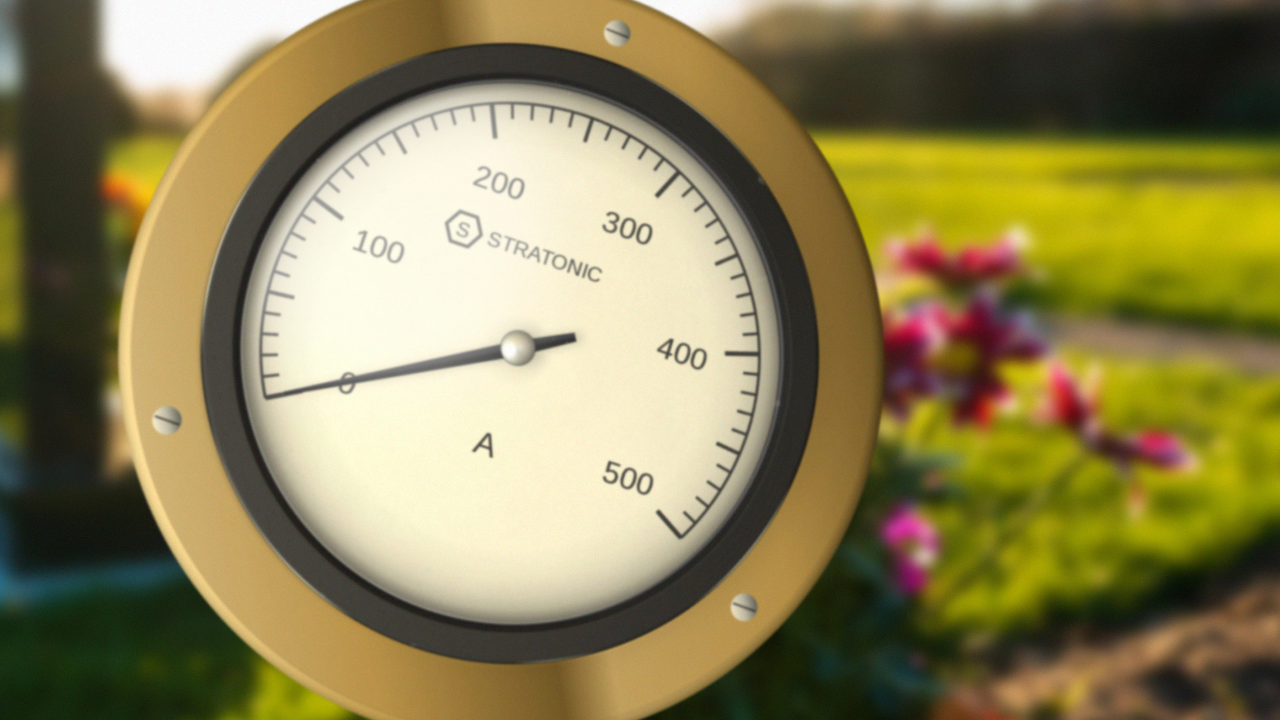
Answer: 0 A
